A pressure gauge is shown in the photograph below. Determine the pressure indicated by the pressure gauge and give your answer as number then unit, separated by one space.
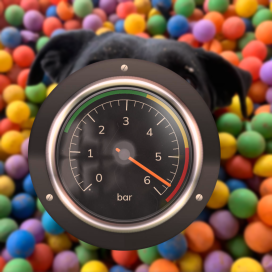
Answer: 5.7 bar
